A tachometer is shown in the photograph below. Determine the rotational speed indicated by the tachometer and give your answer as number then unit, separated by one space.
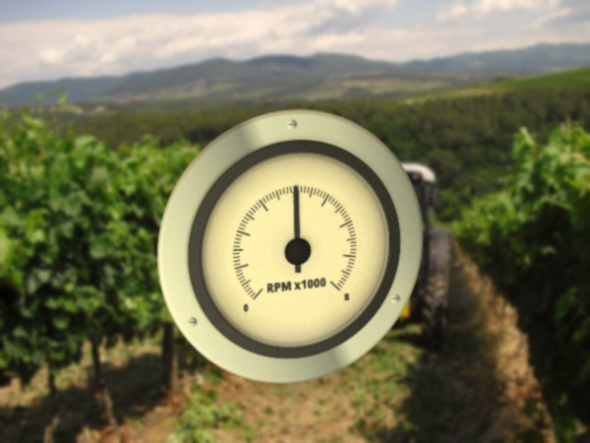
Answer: 4000 rpm
